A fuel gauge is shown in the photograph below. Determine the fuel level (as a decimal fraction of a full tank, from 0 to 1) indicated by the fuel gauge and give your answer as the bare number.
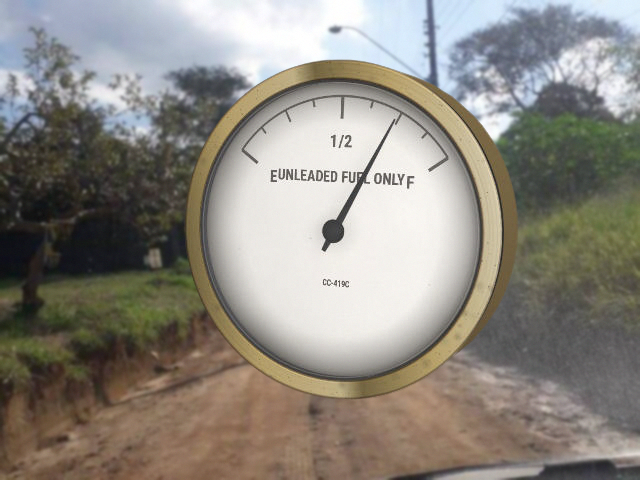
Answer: 0.75
